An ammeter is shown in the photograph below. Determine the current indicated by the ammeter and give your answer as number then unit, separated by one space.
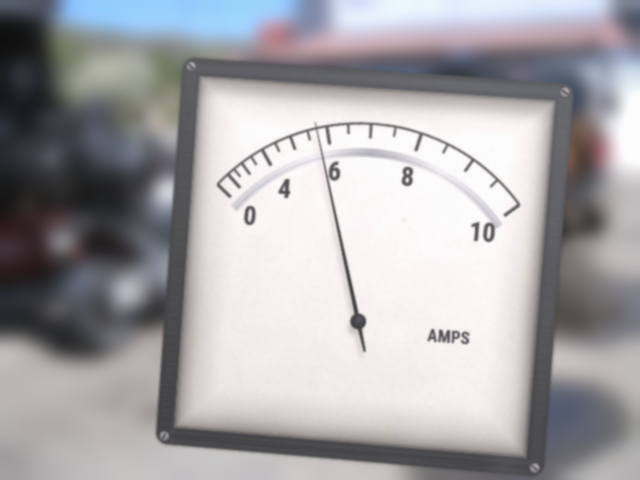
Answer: 5.75 A
